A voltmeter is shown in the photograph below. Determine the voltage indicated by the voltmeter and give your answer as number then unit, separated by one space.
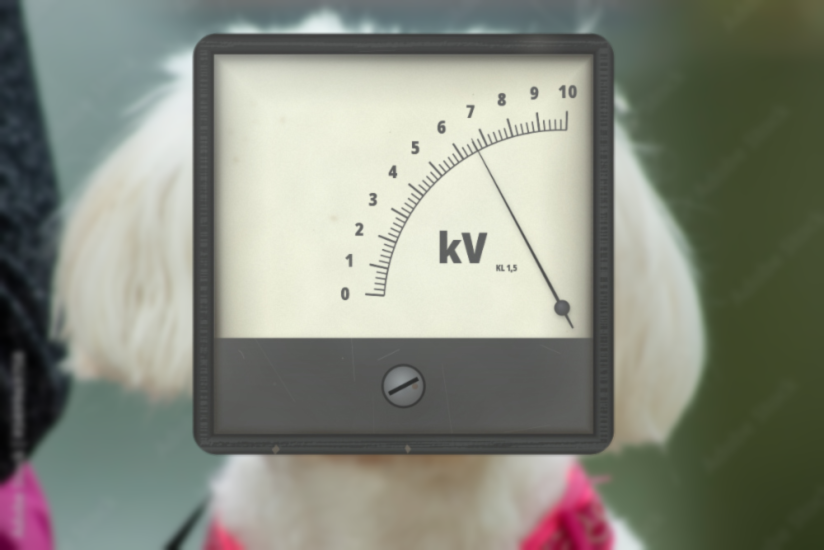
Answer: 6.6 kV
